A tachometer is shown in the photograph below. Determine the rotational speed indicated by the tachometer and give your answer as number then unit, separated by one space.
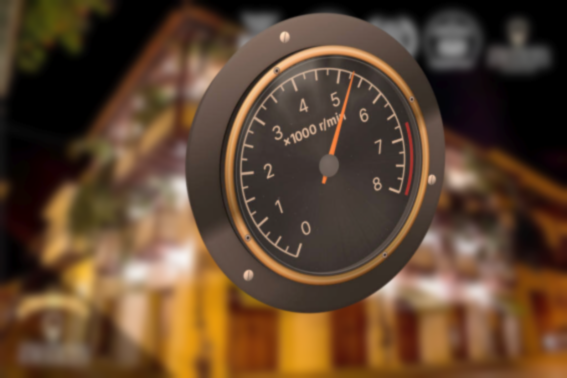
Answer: 5250 rpm
